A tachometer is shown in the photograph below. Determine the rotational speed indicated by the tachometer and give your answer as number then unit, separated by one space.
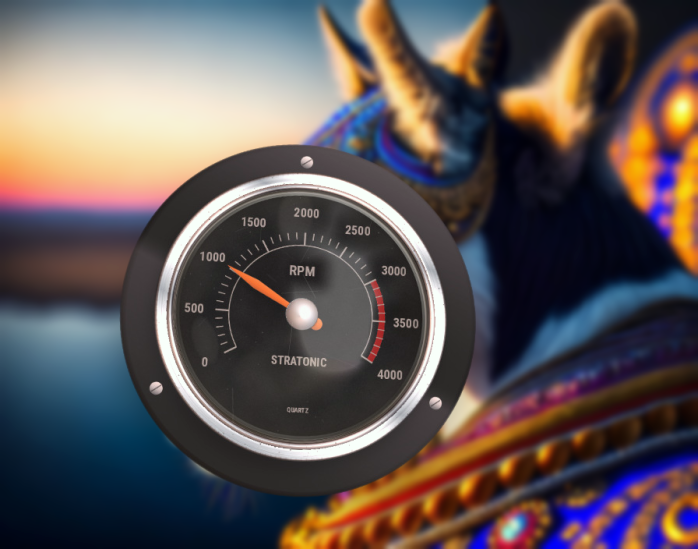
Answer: 1000 rpm
